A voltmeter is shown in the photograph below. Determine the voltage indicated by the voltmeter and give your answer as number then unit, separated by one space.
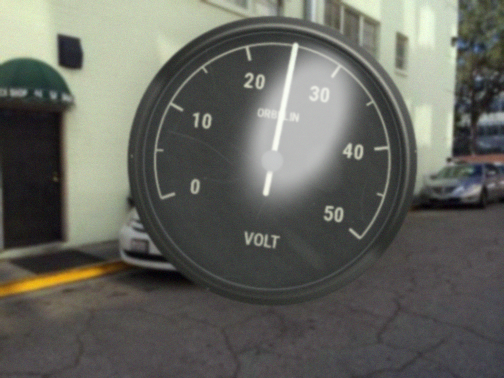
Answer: 25 V
